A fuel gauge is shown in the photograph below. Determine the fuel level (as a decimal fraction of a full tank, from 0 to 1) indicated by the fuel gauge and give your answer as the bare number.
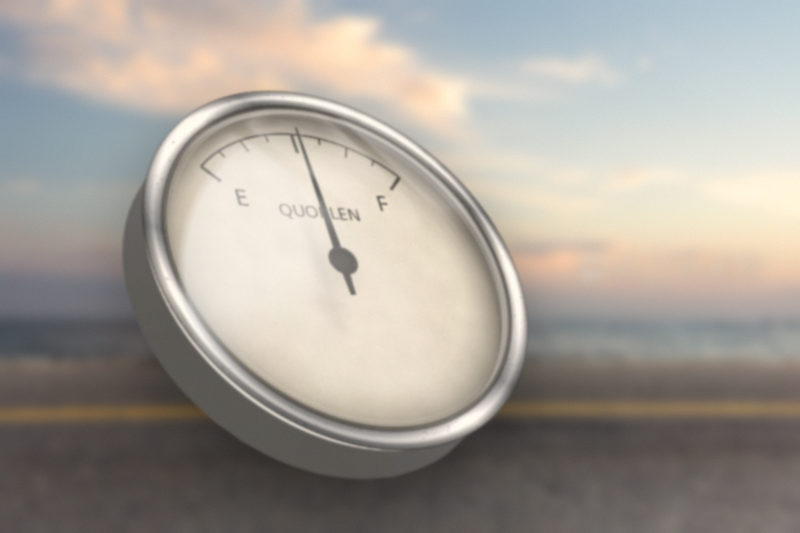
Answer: 0.5
